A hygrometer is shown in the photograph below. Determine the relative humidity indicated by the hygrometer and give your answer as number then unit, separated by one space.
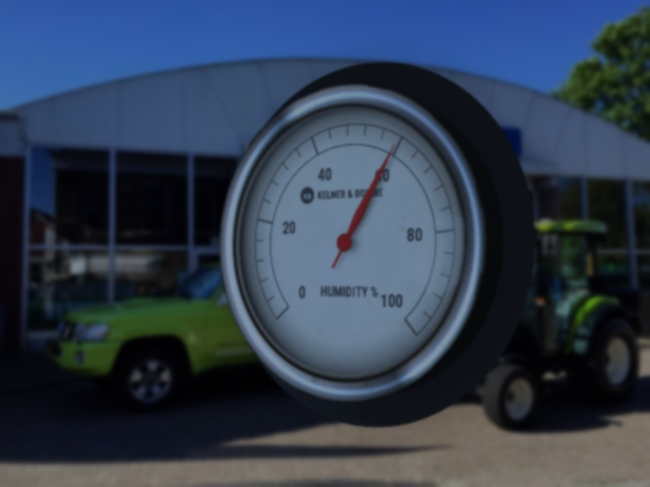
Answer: 60 %
